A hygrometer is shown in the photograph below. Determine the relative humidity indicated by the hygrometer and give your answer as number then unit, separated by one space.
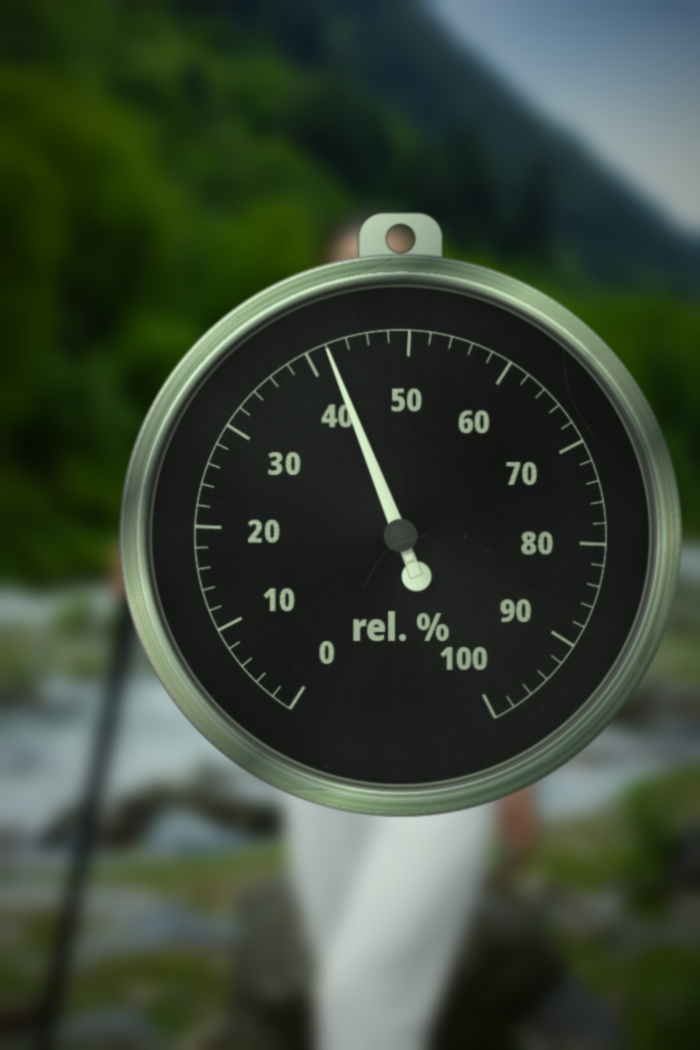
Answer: 42 %
